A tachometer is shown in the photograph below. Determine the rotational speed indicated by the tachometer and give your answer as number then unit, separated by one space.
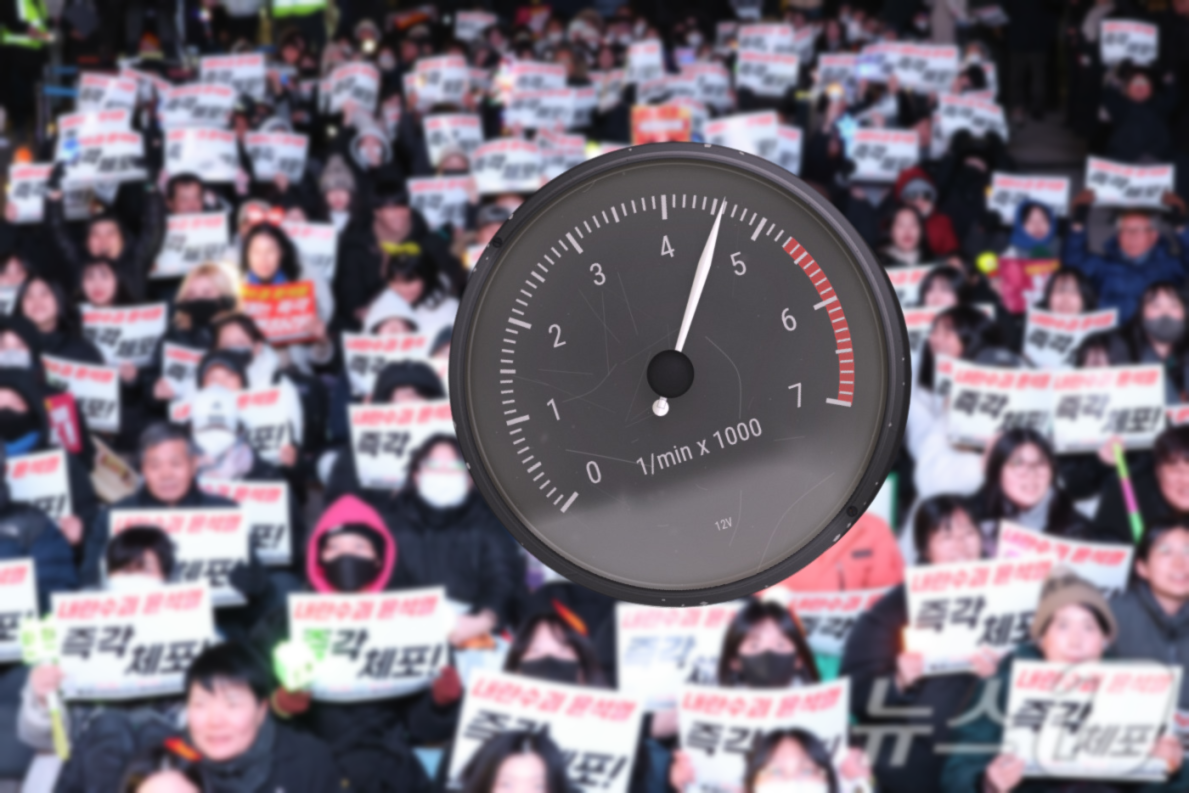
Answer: 4600 rpm
